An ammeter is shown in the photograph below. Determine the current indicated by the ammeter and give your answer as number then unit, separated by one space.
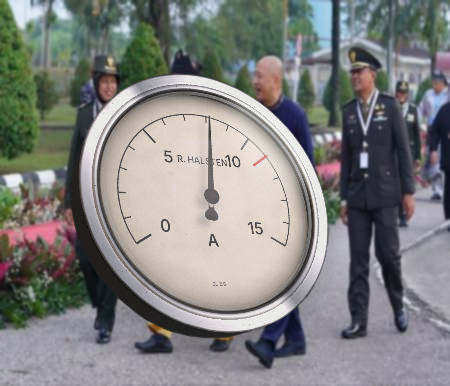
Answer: 8 A
